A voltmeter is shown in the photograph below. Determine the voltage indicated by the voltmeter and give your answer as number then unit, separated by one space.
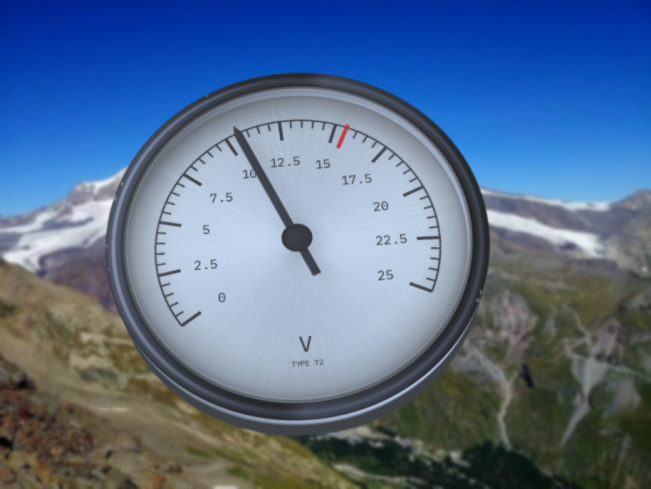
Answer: 10.5 V
